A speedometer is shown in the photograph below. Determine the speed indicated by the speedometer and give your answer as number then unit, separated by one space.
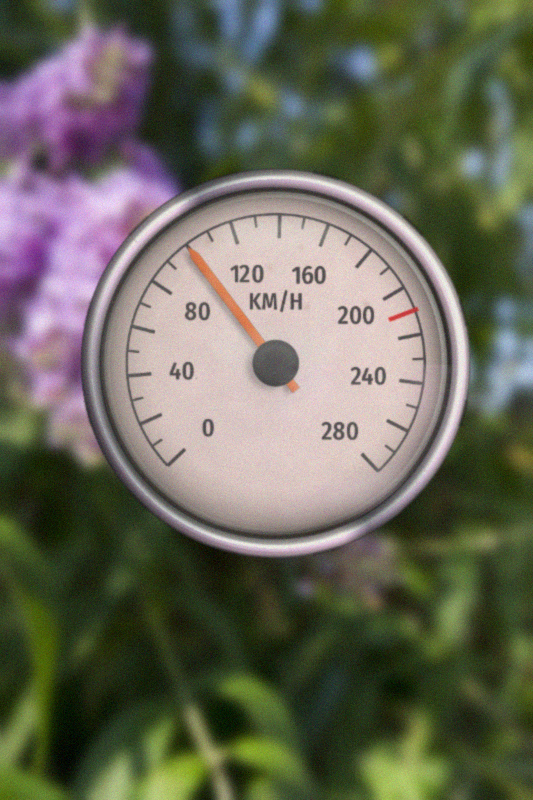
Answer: 100 km/h
